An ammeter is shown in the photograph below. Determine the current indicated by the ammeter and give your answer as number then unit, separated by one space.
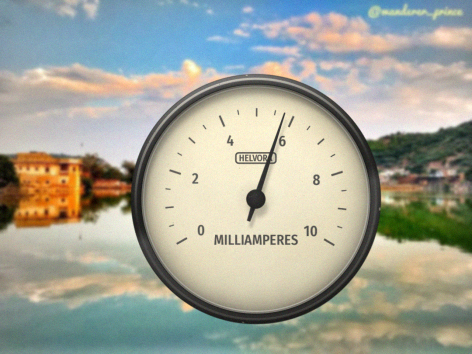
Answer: 5.75 mA
